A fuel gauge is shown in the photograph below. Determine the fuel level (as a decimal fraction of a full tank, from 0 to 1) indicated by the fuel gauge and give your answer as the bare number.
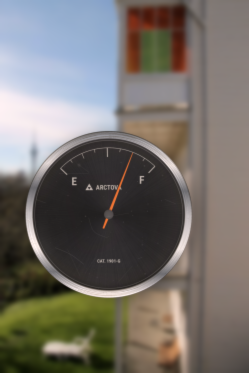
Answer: 0.75
